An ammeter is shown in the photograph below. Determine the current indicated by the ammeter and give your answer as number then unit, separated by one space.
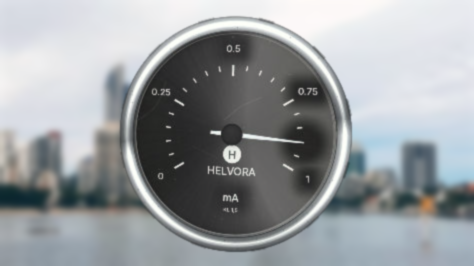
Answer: 0.9 mA
